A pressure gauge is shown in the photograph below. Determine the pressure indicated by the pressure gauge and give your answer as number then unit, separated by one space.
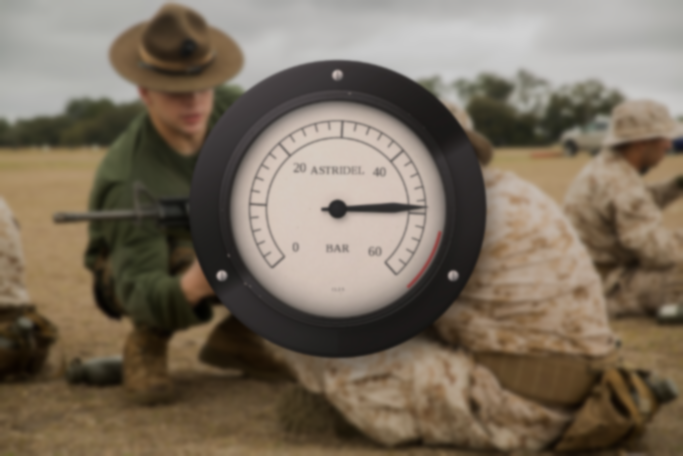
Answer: 49 bar
